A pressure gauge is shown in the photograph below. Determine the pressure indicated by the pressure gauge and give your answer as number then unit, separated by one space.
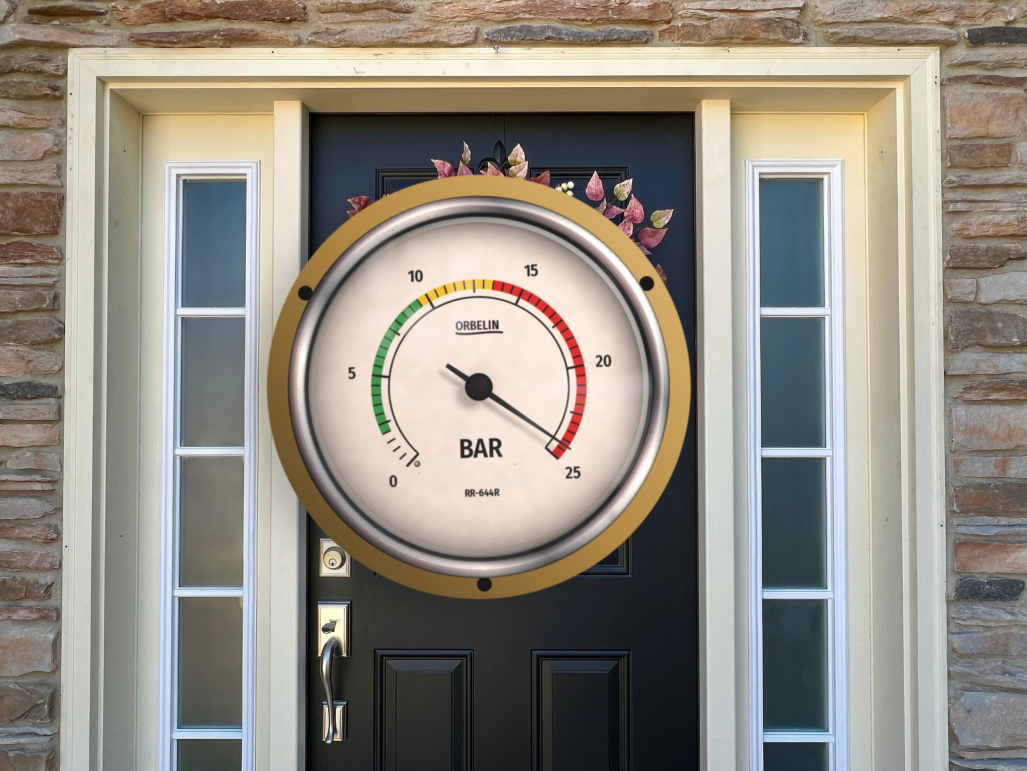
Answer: 24.25 bar
